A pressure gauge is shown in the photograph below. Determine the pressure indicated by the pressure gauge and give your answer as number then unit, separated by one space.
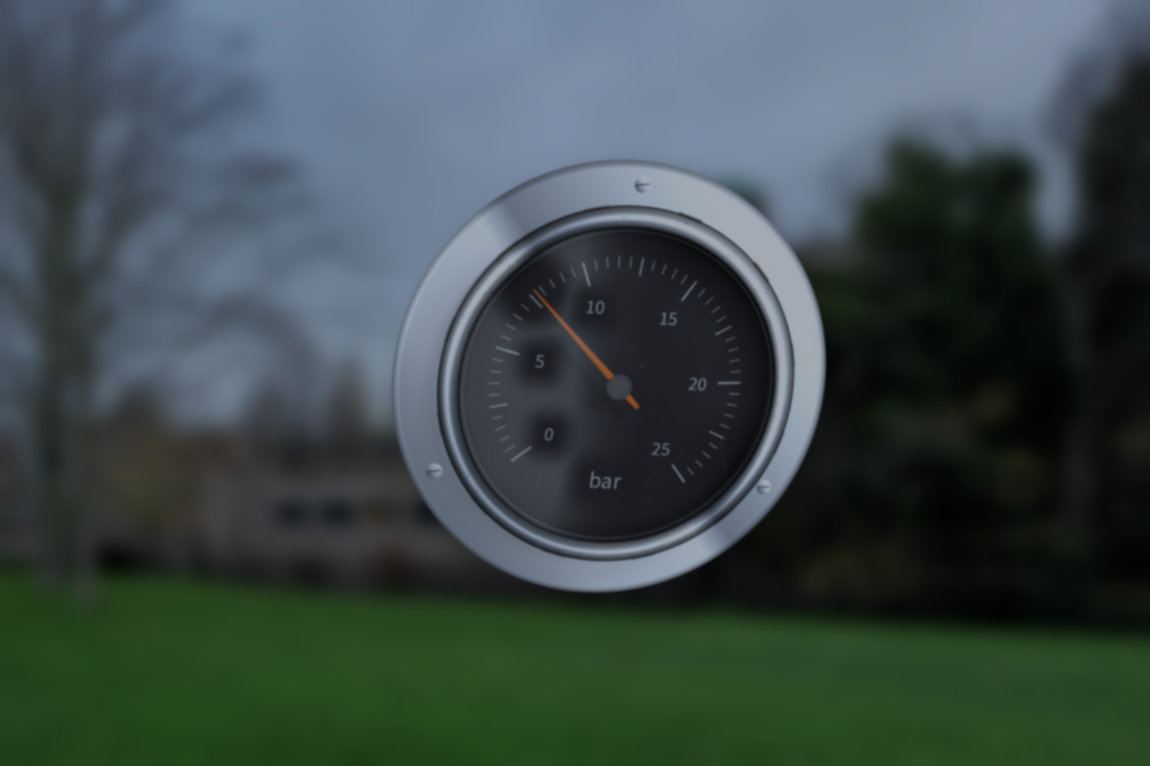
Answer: 7.75 bar
